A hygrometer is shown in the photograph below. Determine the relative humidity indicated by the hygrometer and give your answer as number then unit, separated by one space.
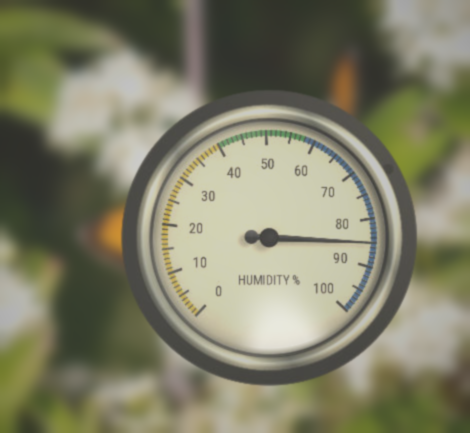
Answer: 85 %
